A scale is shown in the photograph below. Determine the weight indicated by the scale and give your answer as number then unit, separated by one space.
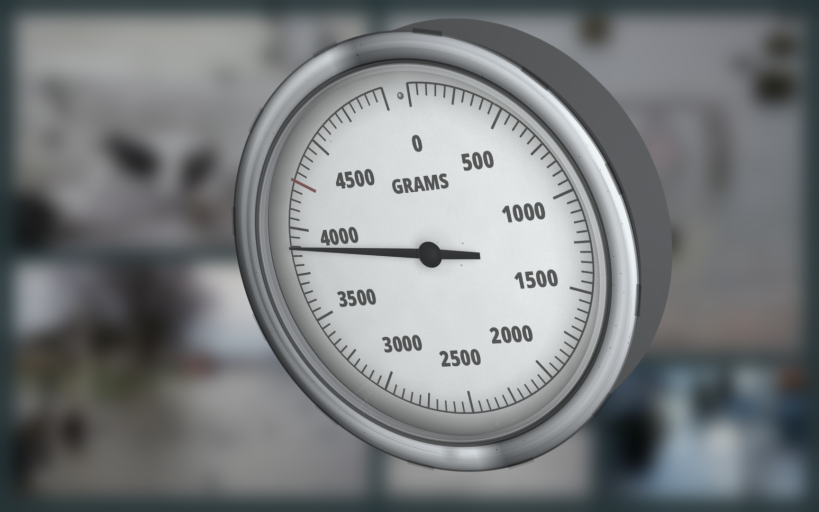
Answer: 3900 g
